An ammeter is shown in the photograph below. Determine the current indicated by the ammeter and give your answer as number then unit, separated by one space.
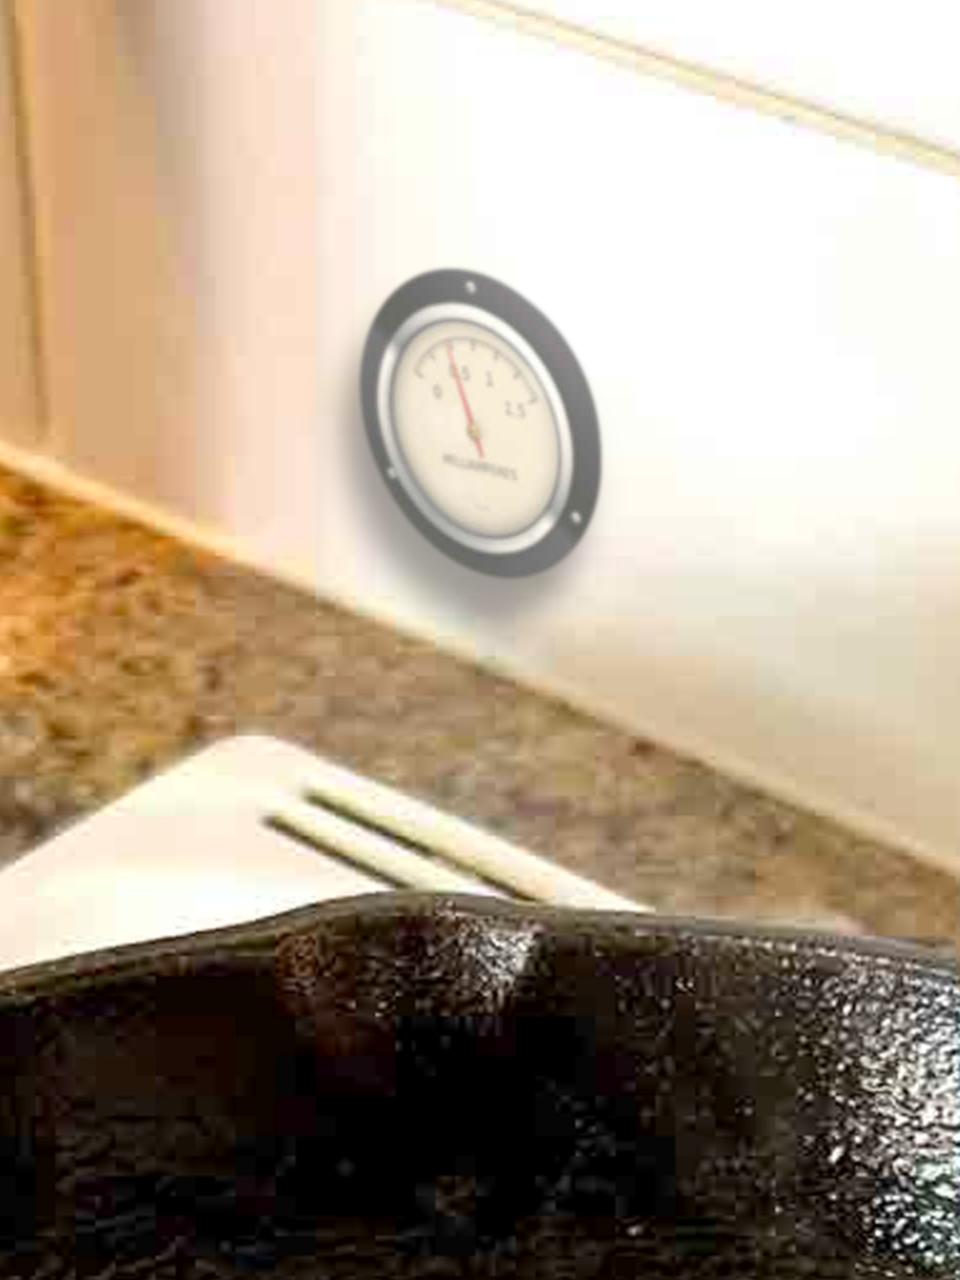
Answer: 0.5 mA
